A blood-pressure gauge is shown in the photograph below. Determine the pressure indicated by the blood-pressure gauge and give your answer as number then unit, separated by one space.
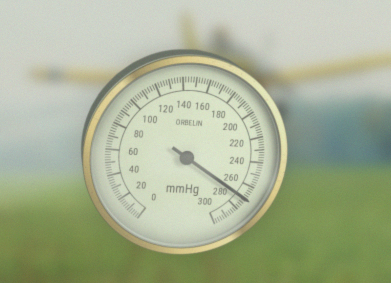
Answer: 270 mmHg
